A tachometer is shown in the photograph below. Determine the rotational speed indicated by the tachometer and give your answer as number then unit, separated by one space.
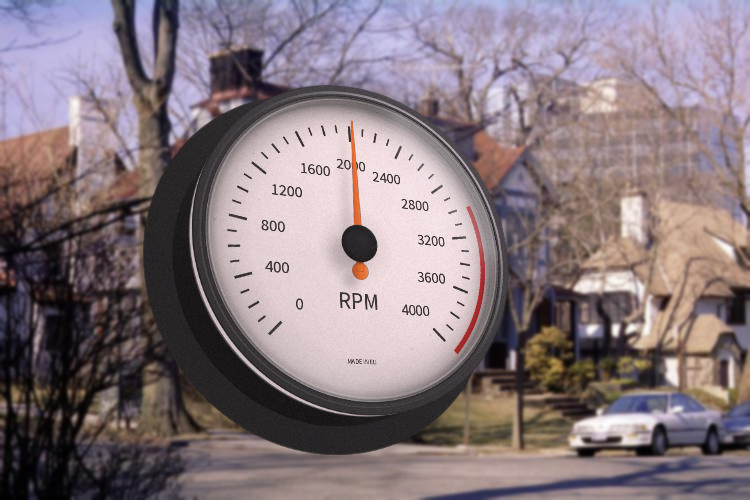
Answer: 2000 rpm
